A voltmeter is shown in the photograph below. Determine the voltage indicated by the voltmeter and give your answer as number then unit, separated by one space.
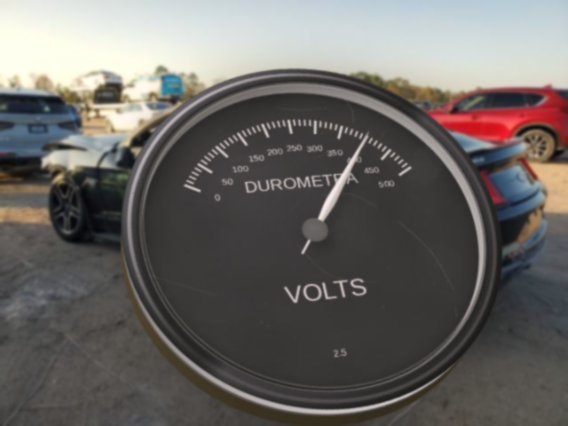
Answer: 400 V
